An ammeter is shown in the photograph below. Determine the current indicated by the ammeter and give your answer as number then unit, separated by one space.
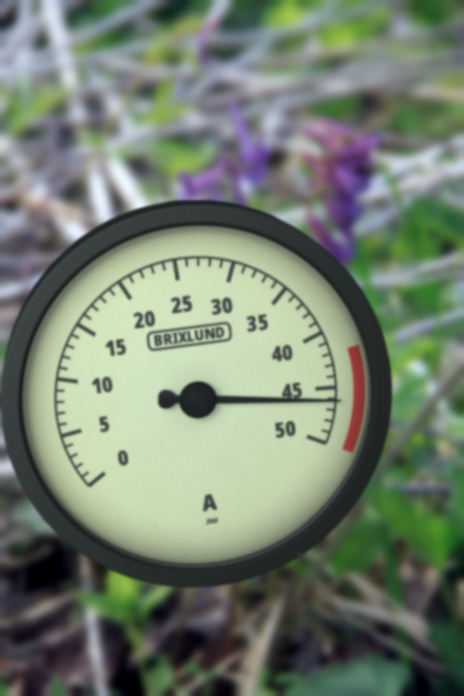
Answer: 46 A
